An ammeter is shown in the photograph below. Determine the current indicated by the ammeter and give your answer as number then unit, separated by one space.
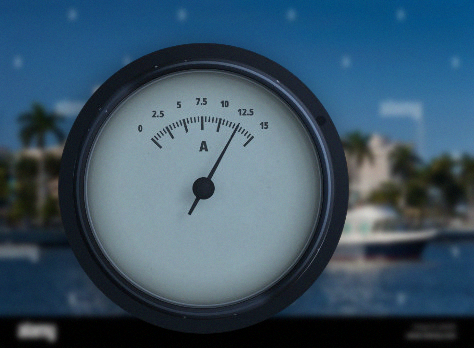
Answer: 12.5 A
